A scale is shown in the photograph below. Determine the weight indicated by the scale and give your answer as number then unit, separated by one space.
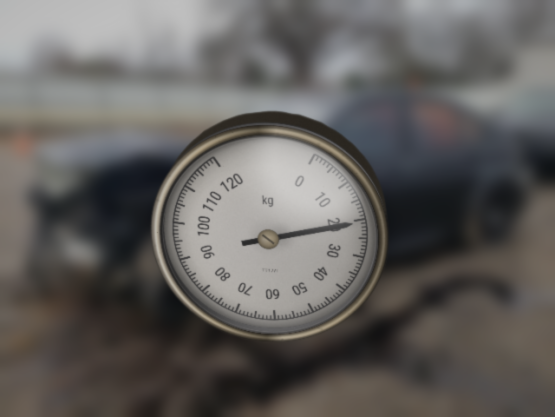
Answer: 20 kg
